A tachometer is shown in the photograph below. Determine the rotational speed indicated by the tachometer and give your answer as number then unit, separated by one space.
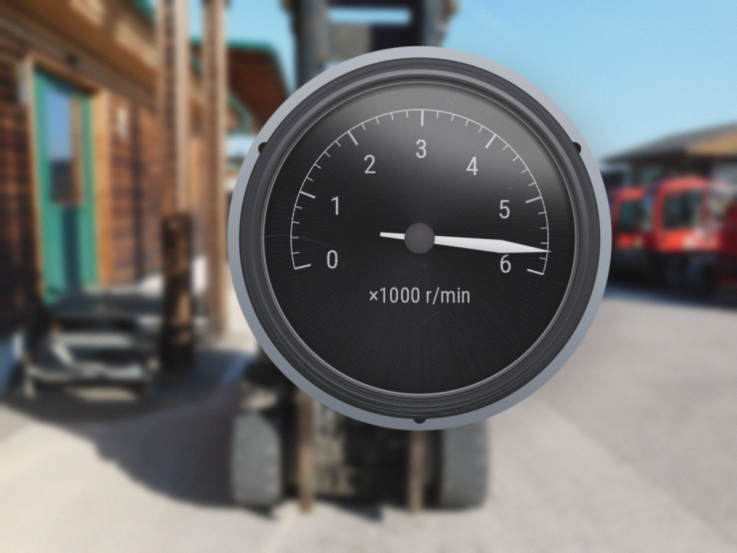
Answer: 5700 rpm
